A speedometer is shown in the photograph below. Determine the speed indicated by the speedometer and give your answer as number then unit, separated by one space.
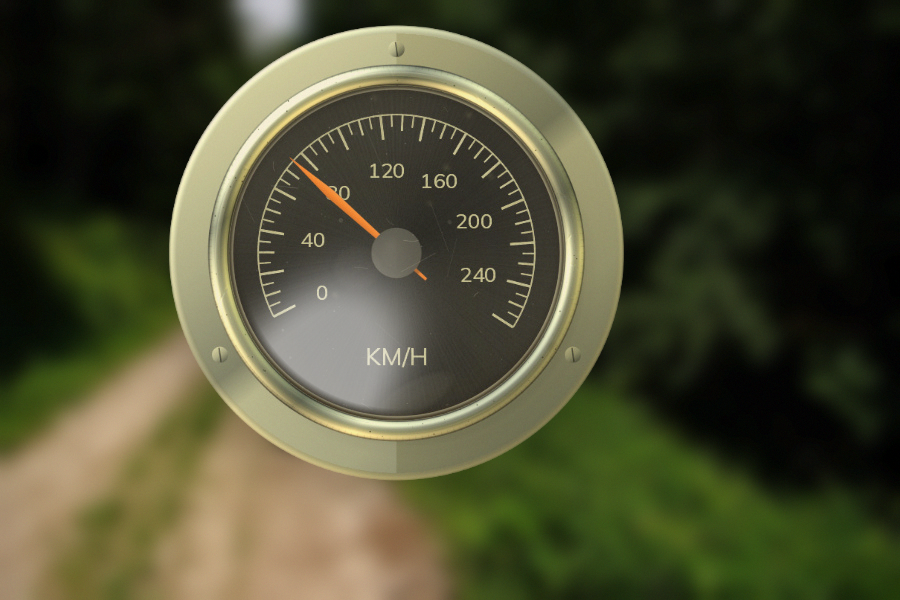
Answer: 75 km/h
